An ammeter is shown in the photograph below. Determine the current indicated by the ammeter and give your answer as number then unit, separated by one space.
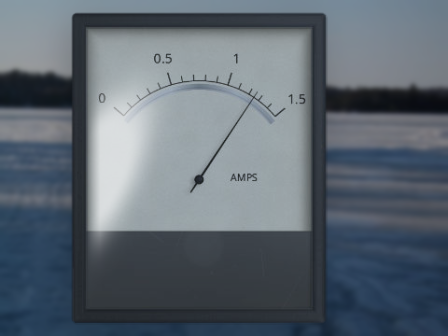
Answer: 1.25 A
